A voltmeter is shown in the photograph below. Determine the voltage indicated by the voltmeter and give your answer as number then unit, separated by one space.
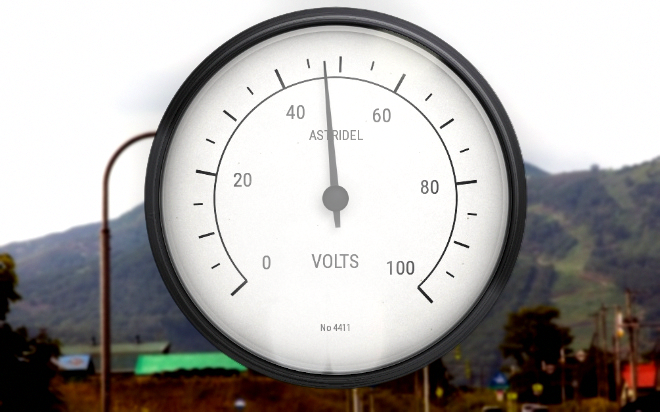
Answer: 47.5 V
